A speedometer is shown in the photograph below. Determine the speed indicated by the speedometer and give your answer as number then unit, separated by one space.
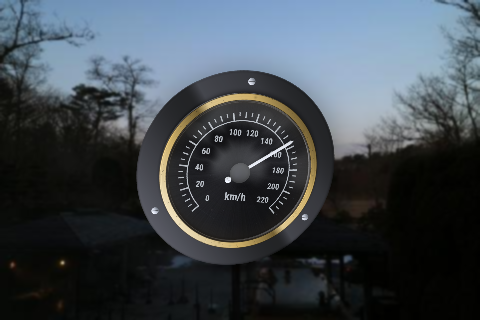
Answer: 155 km/h
